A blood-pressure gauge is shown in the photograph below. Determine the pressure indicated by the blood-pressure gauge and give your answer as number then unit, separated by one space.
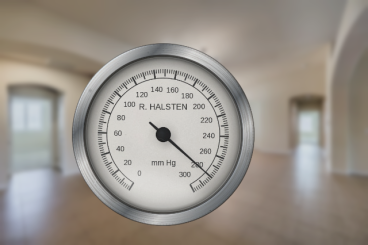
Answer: 280 mmHg
